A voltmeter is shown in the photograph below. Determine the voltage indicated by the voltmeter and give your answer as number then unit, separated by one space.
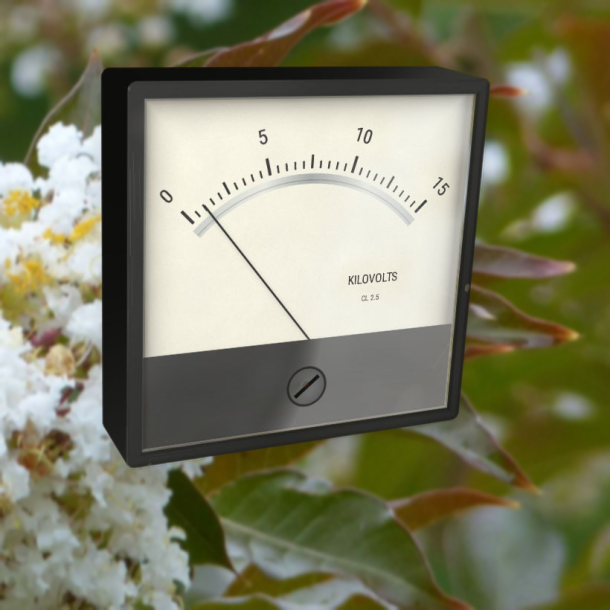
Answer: 1 kV
